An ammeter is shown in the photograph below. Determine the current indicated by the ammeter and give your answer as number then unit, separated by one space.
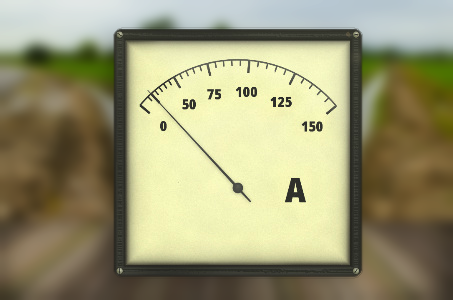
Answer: 25 A
